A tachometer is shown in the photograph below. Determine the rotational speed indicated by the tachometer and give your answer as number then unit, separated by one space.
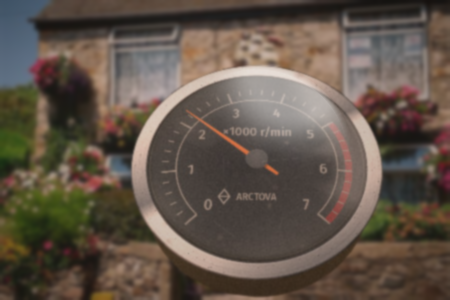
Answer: 2200 rpm
